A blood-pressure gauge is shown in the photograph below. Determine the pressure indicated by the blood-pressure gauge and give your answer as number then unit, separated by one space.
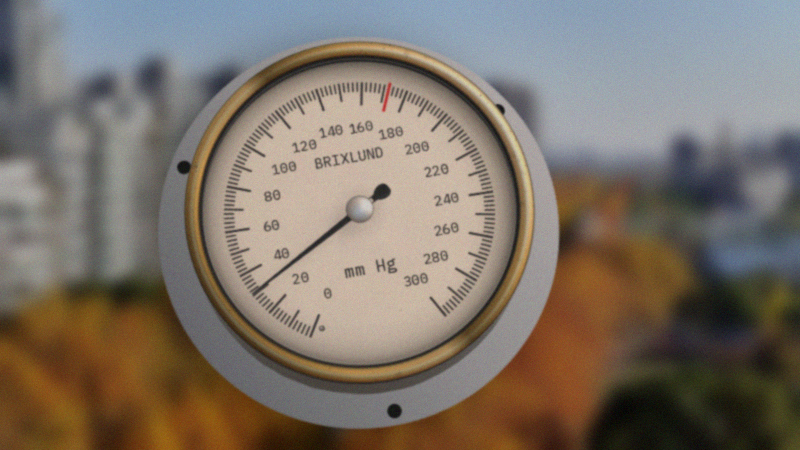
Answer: 30 mmHg
